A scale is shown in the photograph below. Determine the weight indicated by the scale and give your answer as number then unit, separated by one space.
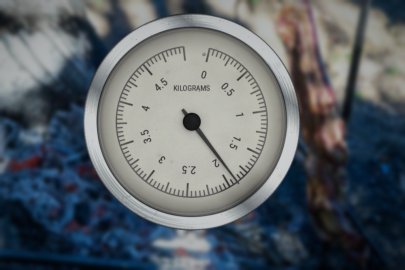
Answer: 1.9 kg
